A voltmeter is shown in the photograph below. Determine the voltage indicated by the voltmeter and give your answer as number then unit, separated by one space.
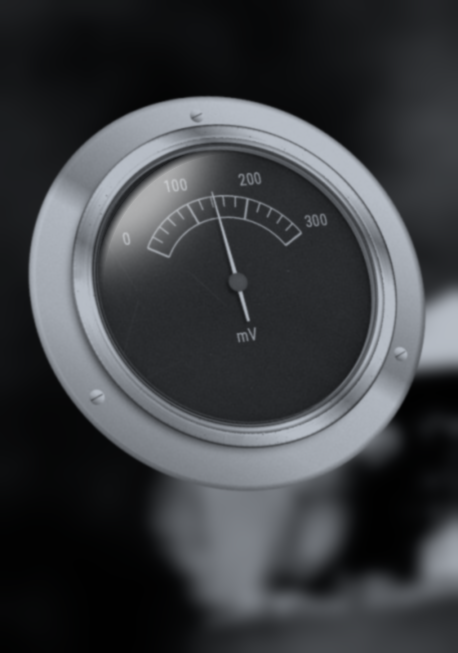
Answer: 140 mV
